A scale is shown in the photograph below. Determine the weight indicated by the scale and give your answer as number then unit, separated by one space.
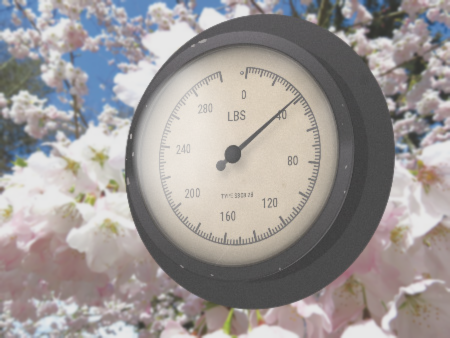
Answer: 40 lb
